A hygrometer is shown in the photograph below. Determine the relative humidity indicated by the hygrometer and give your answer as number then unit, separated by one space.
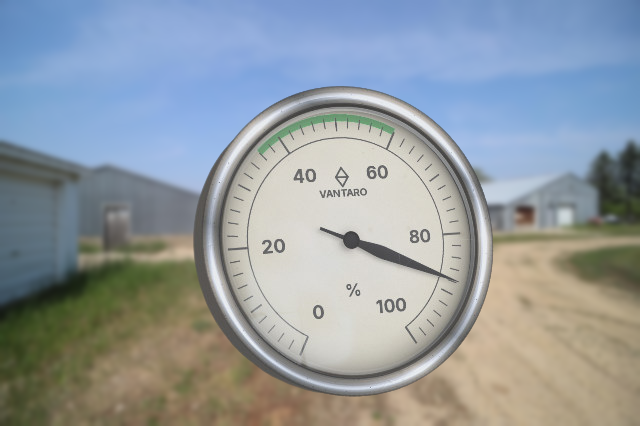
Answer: 88 %
